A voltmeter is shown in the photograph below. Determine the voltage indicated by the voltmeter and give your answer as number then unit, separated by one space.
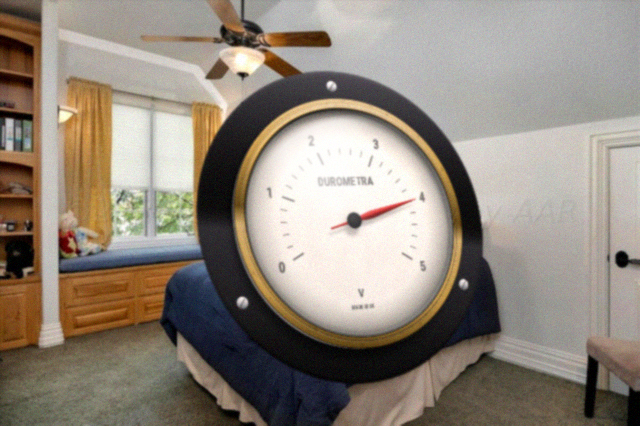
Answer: 4 V
